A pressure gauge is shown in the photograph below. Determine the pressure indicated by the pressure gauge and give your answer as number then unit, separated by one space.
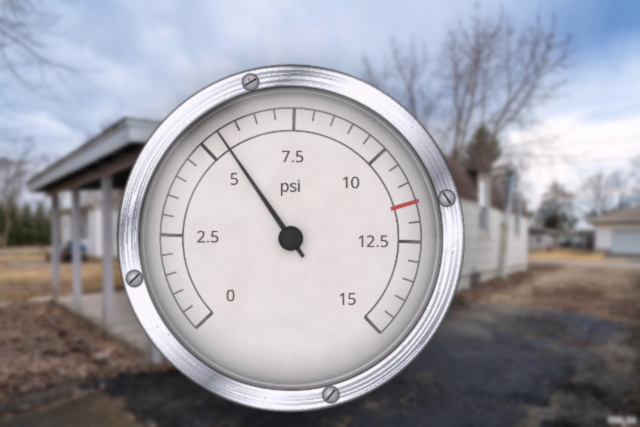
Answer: 5.5 psi
